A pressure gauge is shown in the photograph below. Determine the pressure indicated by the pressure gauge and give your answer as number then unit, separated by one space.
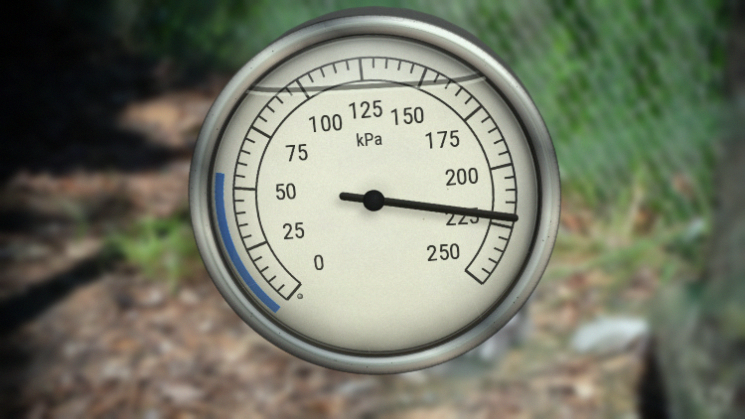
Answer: 220 kPa
